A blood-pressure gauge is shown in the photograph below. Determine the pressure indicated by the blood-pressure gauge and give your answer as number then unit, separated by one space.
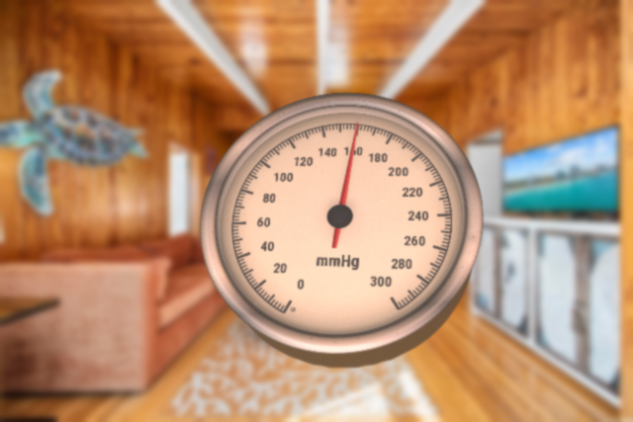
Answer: 160 mmHg
